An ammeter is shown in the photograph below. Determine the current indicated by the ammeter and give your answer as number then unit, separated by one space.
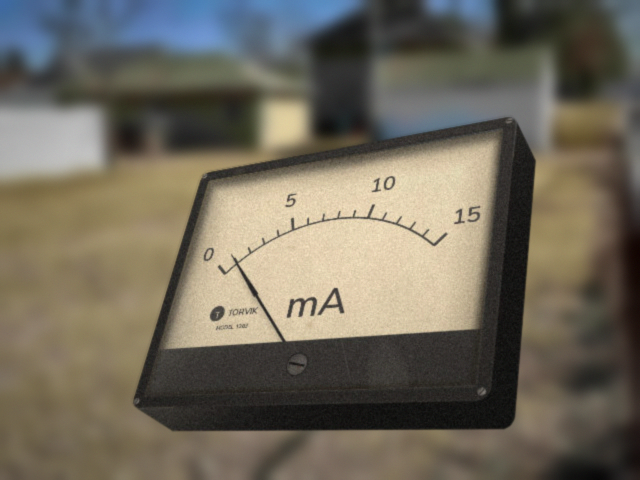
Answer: 1 mA
